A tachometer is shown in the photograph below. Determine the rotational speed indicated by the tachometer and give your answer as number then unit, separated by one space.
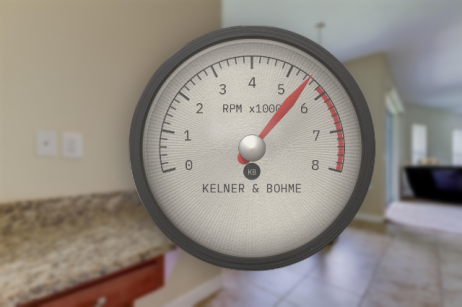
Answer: 5500 rpm
